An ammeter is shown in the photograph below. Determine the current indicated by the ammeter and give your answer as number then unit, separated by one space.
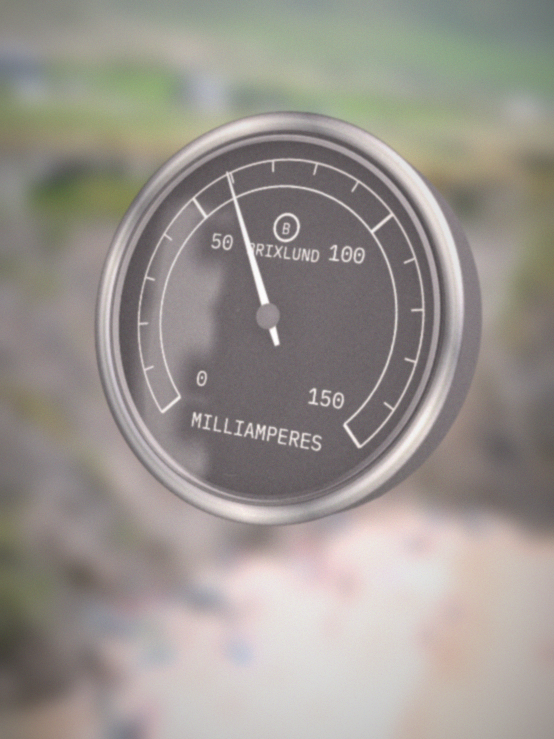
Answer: 60 mA
